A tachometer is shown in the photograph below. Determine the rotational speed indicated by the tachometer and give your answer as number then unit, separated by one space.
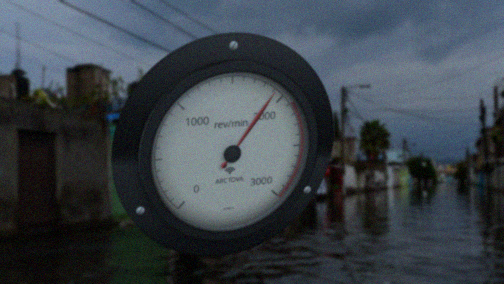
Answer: 1900 rpm
